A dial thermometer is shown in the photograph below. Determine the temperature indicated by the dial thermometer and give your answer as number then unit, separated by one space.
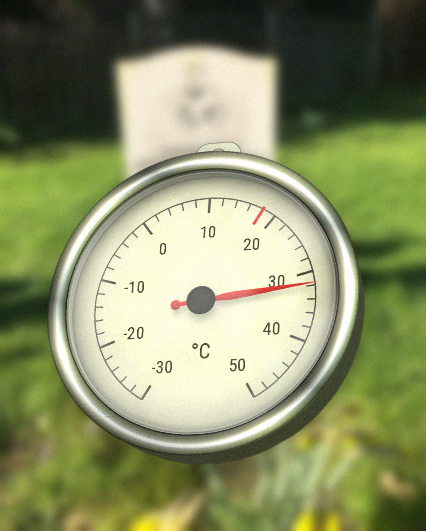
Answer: 32 °C
